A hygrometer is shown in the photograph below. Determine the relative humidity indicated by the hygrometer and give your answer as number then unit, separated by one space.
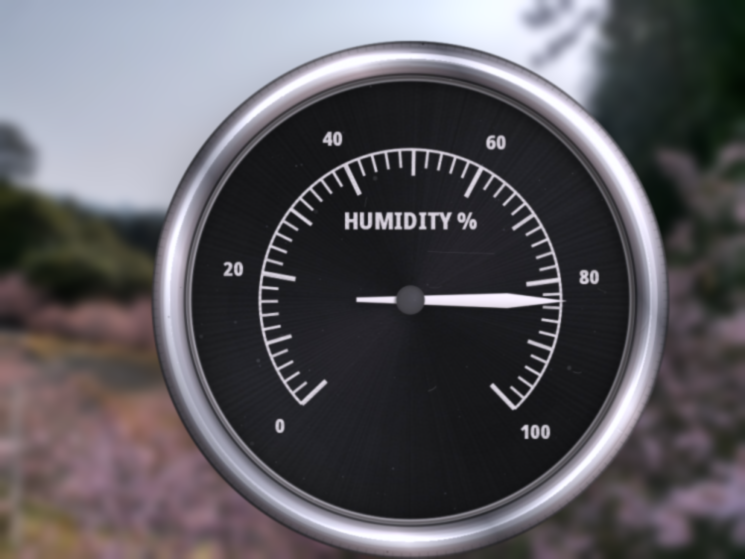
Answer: 83 %
